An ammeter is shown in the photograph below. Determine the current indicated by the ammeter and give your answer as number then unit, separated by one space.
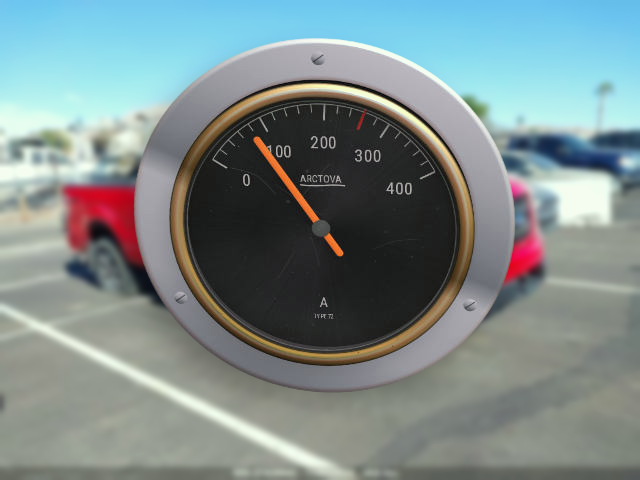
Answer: 80 A
